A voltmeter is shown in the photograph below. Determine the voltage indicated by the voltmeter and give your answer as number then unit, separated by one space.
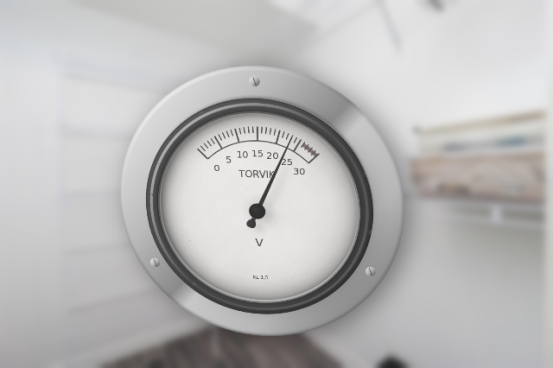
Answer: 23 V
